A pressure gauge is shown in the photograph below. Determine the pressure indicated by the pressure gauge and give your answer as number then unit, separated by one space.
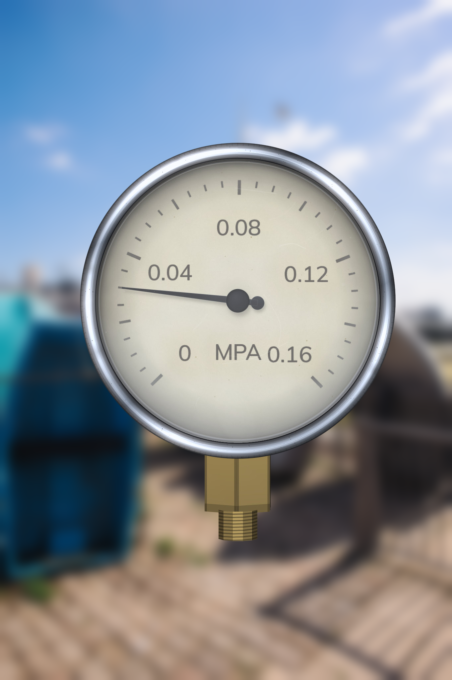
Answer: 0.03 MPa
